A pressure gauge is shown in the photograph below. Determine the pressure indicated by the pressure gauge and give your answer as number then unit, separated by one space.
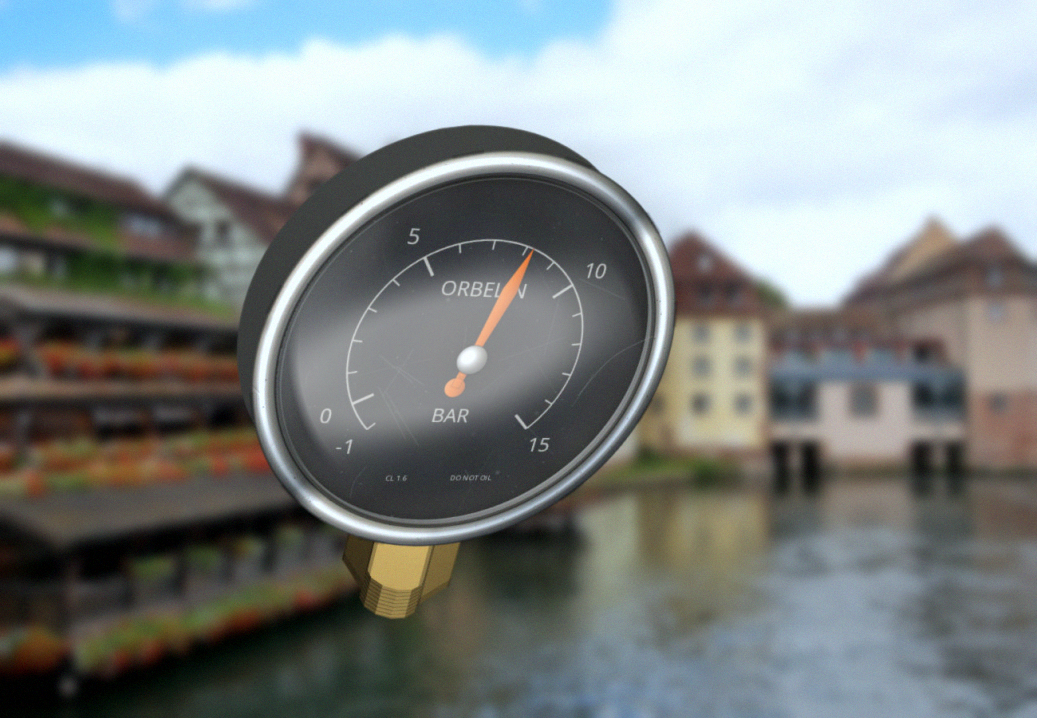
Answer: 8 bar
